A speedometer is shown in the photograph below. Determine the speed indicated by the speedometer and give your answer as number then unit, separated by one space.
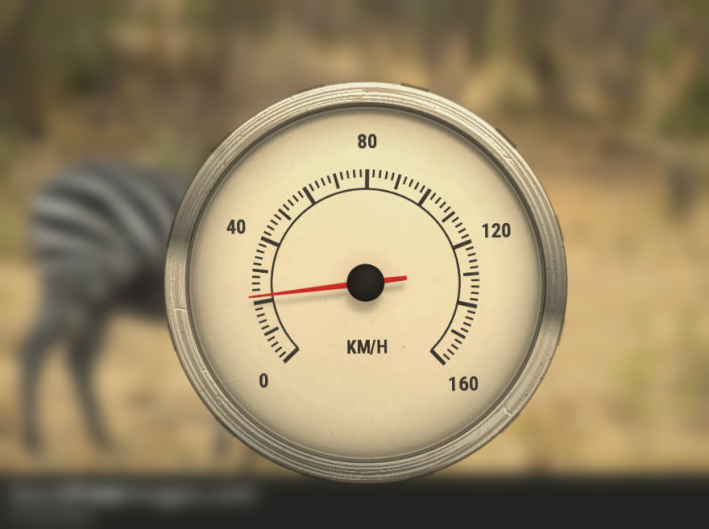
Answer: 22 km/h
